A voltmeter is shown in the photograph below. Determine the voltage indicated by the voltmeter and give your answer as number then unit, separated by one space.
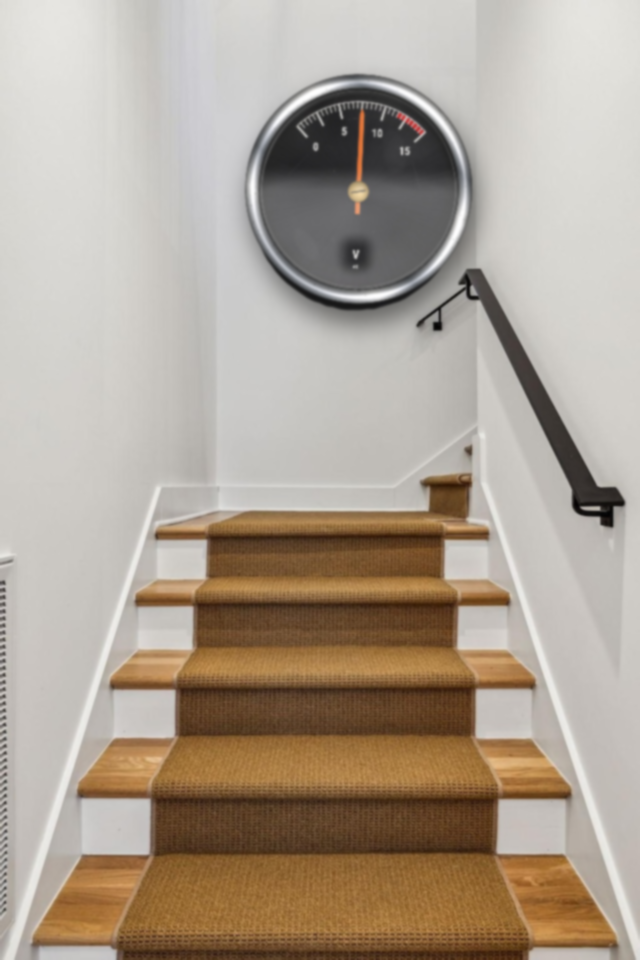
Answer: 7.5 V
